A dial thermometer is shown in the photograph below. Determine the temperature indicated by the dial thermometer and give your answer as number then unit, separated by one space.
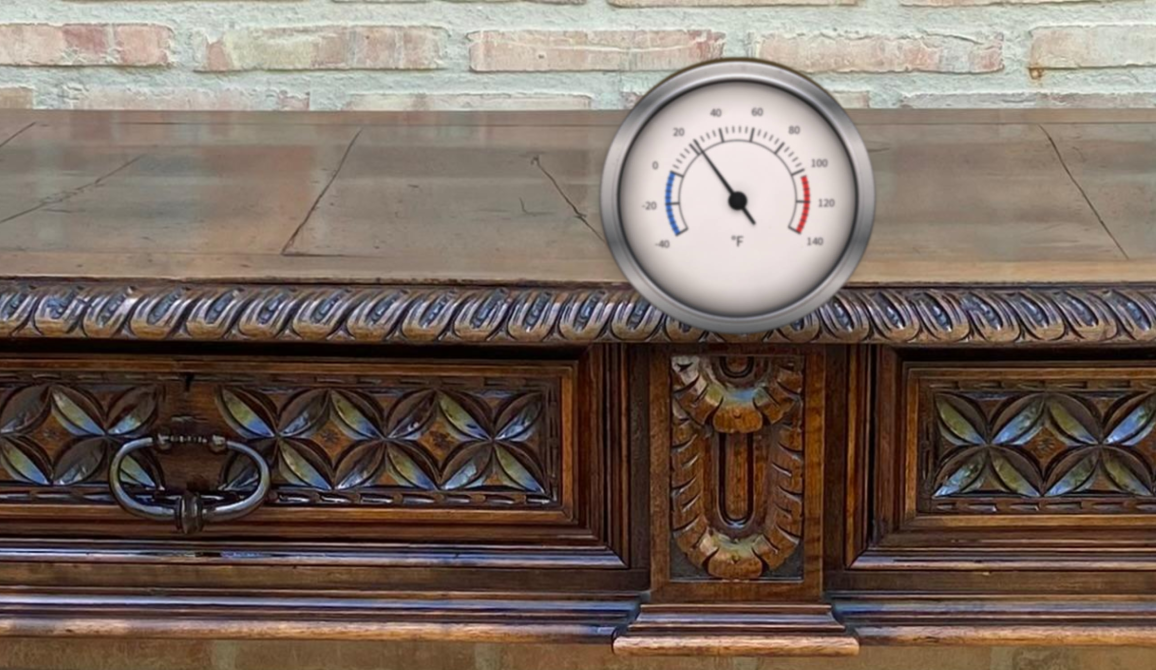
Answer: 24 °F
